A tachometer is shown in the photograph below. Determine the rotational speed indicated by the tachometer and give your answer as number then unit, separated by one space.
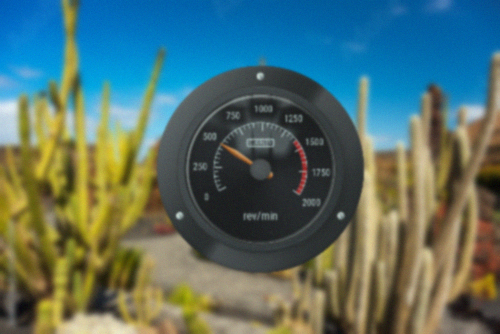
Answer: 500 rpm
